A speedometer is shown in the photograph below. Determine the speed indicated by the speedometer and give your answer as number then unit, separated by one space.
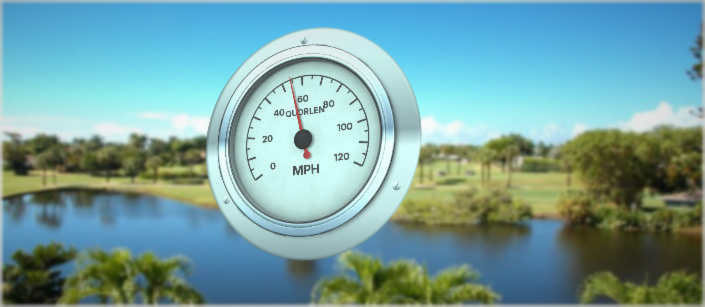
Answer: 55 mph
